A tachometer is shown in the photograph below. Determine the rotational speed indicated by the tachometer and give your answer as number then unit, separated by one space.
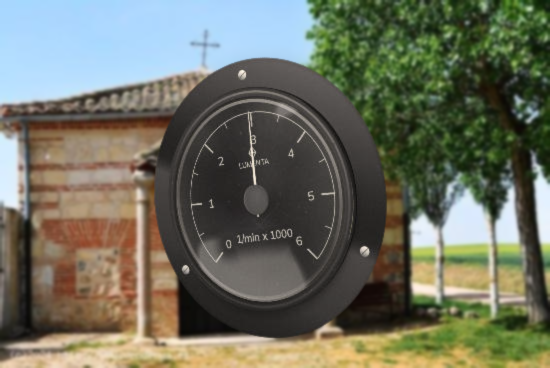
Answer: 3000 rpm
